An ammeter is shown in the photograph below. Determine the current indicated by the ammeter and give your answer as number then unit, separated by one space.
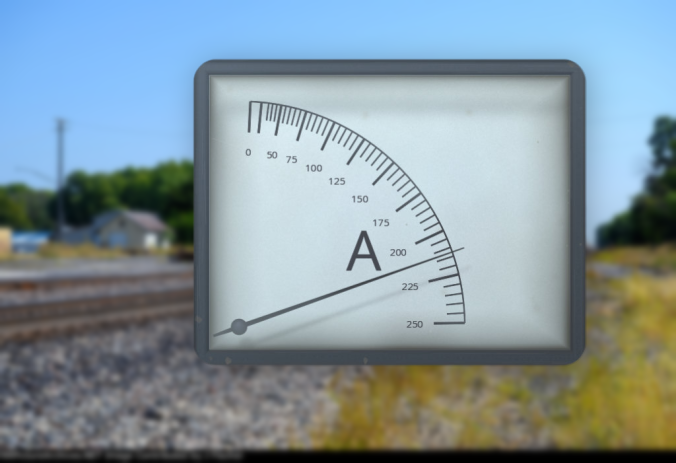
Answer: 212.5 A
